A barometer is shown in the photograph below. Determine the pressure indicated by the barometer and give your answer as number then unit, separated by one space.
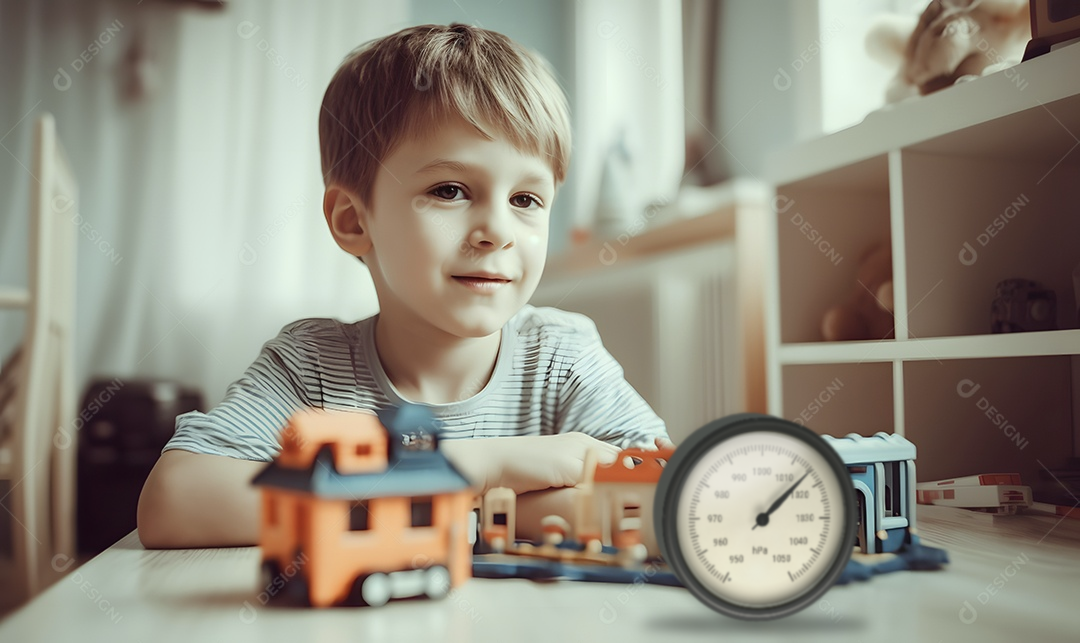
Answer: 1015 hPa
